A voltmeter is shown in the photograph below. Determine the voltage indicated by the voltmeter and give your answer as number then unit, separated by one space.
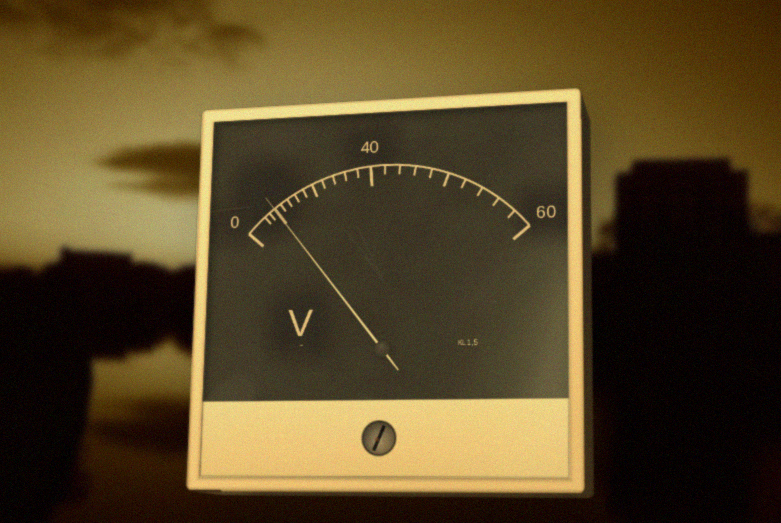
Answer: 20 V
